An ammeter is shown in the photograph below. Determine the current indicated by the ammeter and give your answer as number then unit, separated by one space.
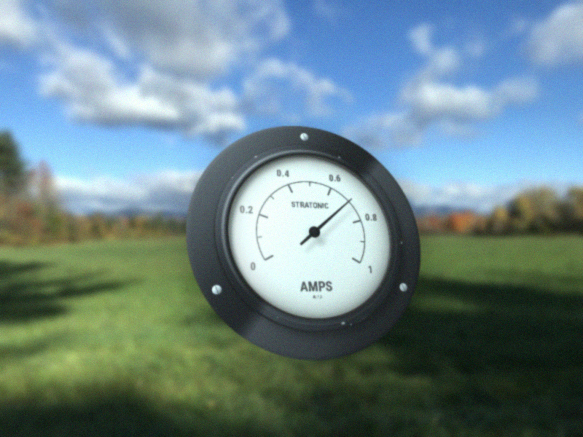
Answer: 0.7 A
